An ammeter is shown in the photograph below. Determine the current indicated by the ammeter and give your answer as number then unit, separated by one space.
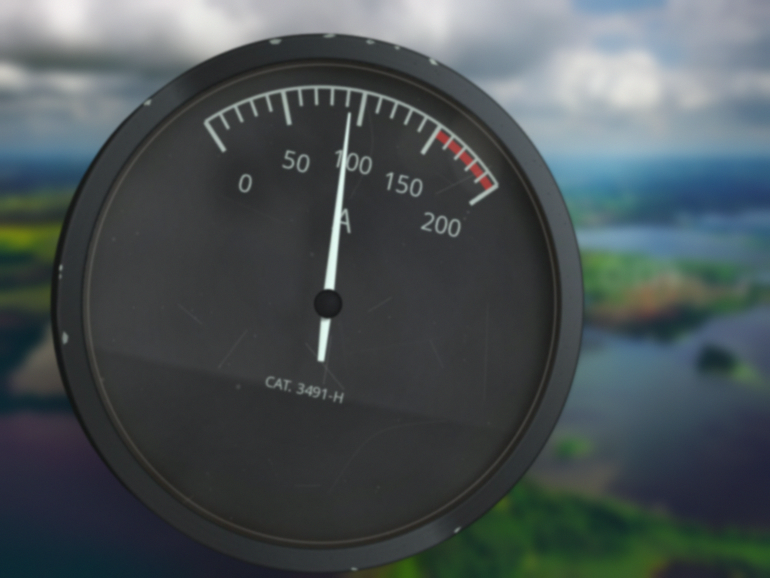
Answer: 90 A
